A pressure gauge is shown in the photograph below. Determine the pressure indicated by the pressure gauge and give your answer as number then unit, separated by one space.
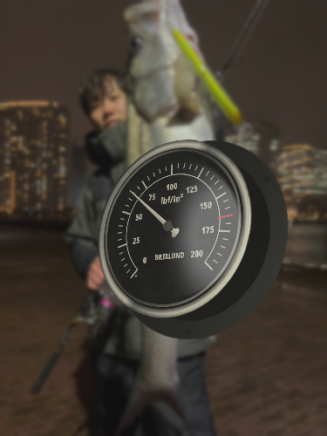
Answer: 65 psi
